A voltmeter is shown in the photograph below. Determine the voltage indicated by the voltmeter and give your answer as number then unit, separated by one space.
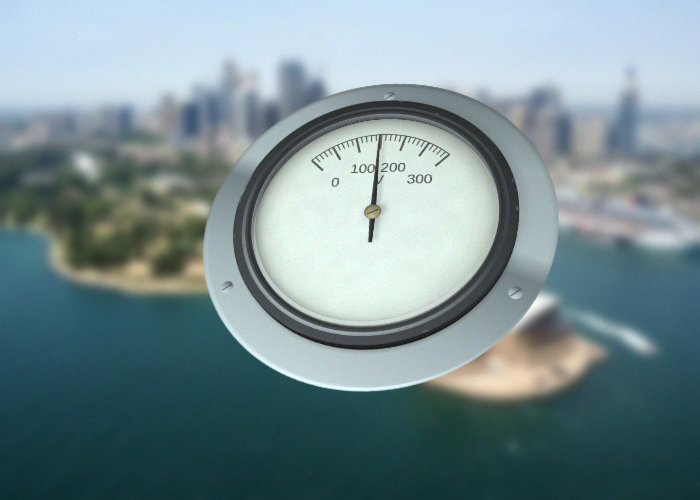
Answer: 150 V
